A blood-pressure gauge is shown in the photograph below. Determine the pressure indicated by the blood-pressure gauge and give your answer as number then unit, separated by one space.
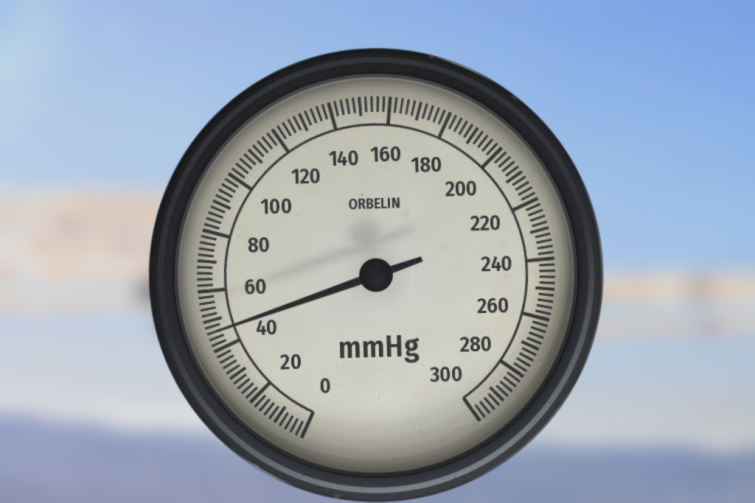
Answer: 46 mmHg
